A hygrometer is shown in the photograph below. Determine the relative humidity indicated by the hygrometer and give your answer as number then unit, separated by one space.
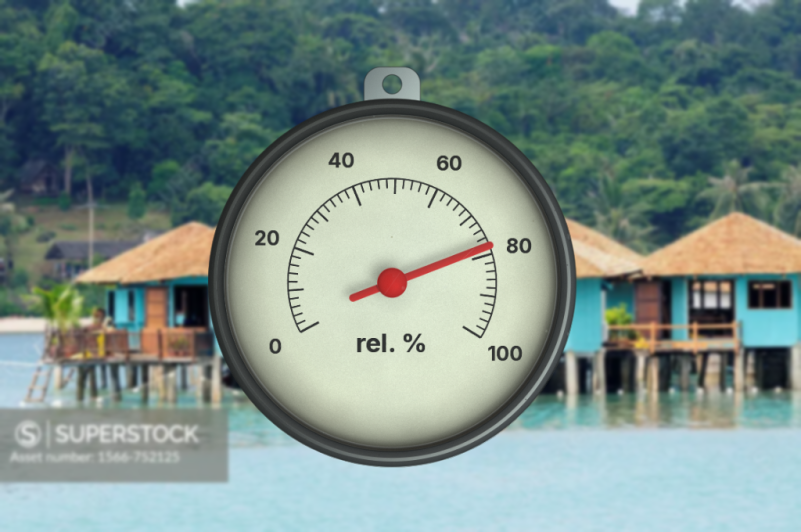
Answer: 78 %
